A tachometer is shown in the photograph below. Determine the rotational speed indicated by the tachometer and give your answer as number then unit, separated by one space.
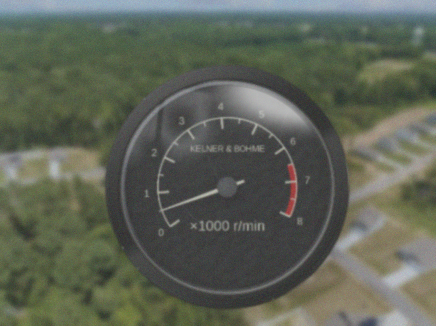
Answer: 500 rpm
